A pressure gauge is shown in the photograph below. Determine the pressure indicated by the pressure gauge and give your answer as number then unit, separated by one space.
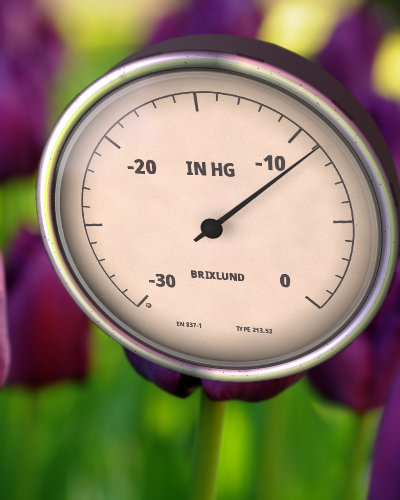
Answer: -9 inHg
